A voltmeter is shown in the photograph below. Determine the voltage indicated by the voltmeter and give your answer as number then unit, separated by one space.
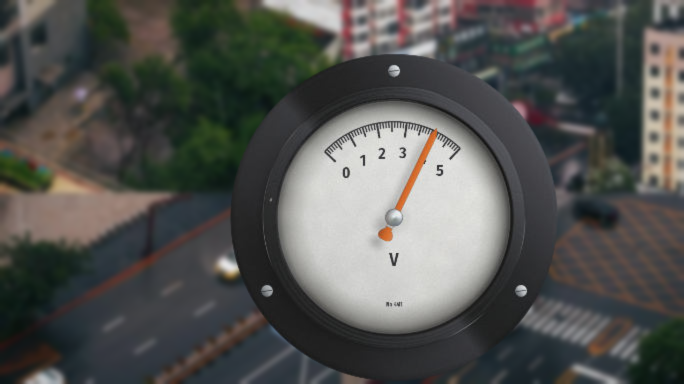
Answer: 4 V
